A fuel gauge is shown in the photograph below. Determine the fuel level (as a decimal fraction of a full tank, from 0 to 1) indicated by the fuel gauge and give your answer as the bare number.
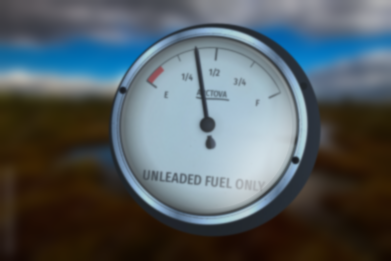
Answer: 0.375
